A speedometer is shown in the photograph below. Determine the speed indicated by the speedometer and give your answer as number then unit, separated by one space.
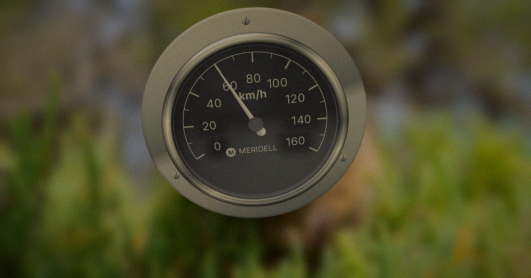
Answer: 60 km/h
